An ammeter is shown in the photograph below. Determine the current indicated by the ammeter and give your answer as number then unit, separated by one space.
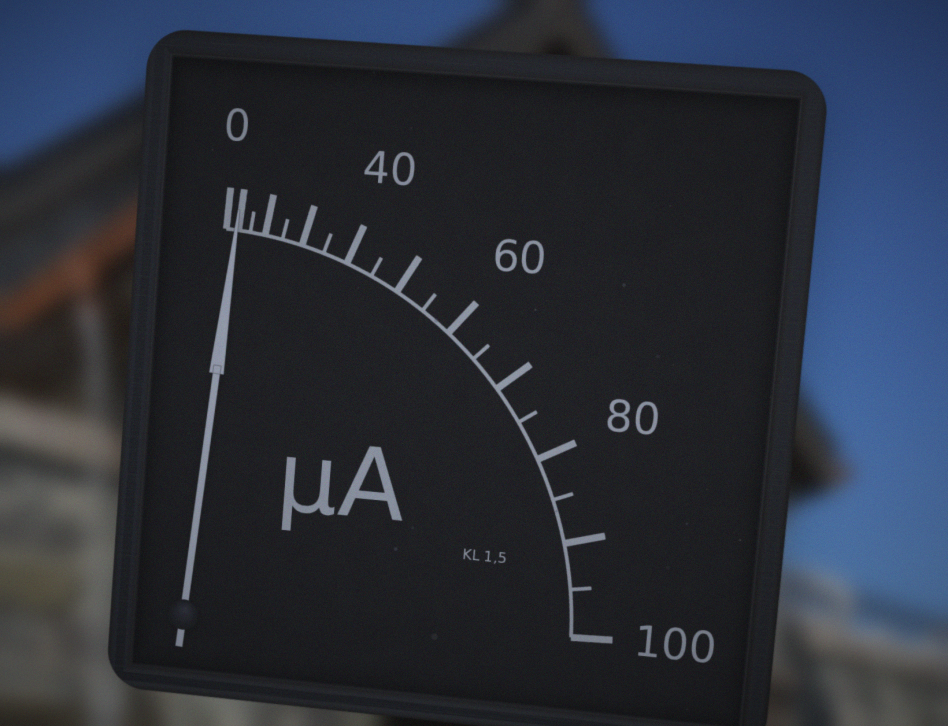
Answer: 10 µA
